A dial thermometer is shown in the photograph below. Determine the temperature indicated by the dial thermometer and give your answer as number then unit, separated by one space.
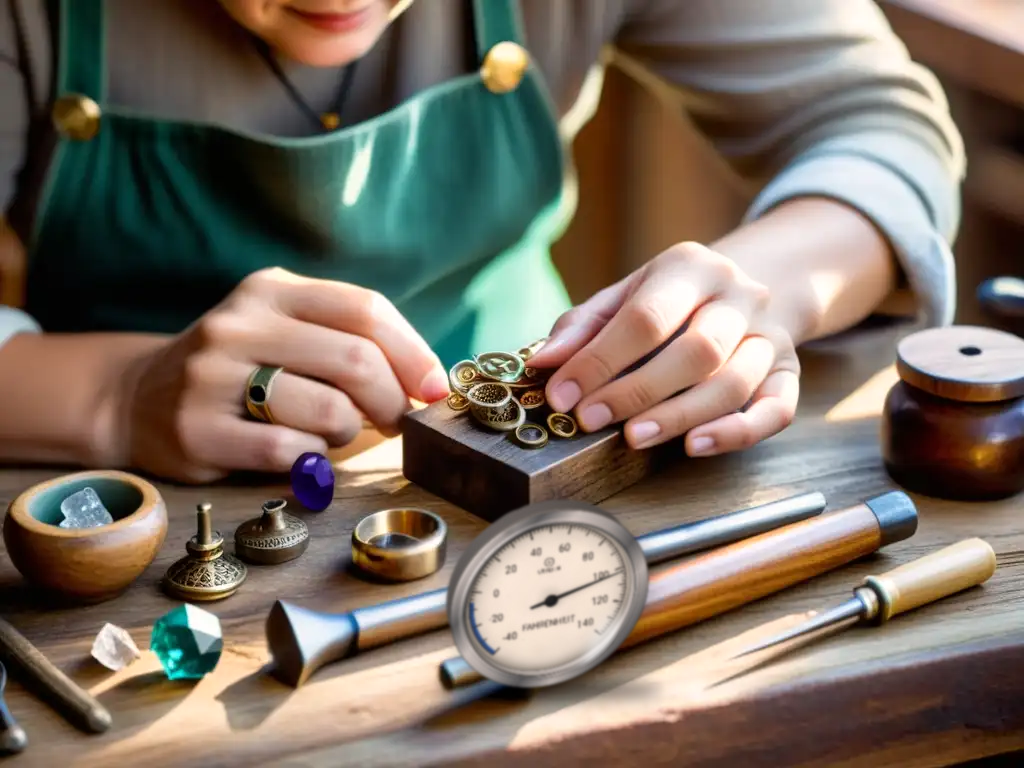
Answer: 100 °F
